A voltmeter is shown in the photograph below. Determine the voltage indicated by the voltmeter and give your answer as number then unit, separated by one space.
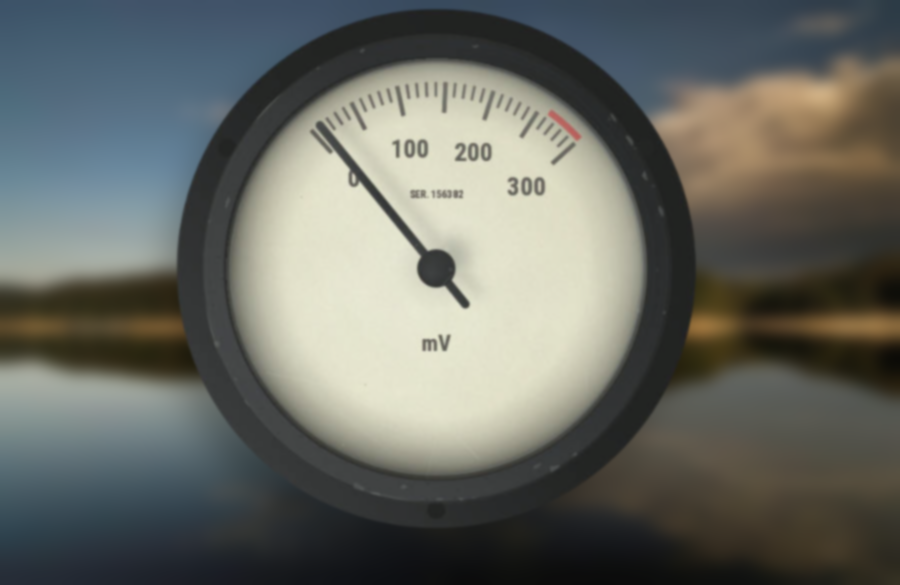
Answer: 10 mV
